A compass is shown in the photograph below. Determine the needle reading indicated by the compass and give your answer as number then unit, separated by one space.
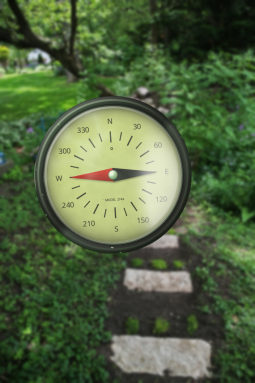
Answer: 270 °
